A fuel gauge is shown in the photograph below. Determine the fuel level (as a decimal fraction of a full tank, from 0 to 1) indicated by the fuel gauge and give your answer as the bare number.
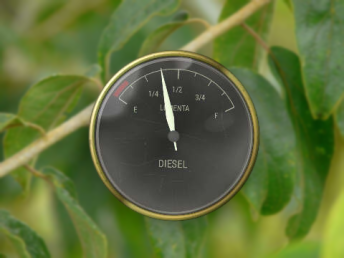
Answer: 0.375
